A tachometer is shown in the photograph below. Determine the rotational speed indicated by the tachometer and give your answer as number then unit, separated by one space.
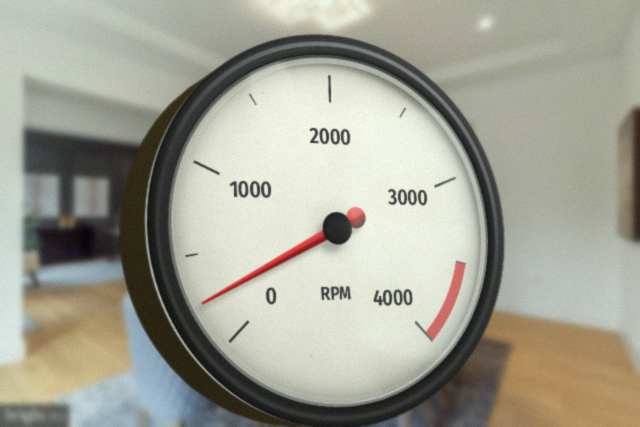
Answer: 250 rpm
